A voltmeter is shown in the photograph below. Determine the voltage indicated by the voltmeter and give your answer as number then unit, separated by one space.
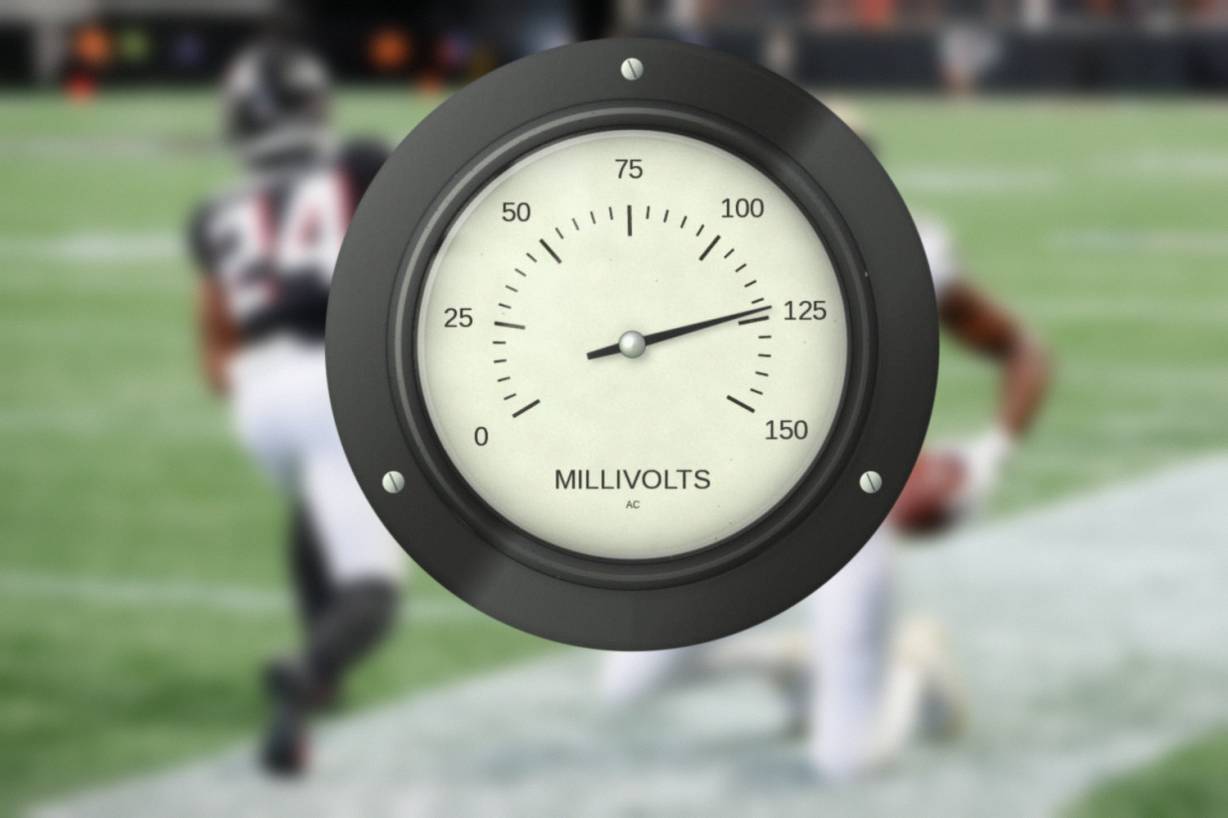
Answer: 122.5 mV
